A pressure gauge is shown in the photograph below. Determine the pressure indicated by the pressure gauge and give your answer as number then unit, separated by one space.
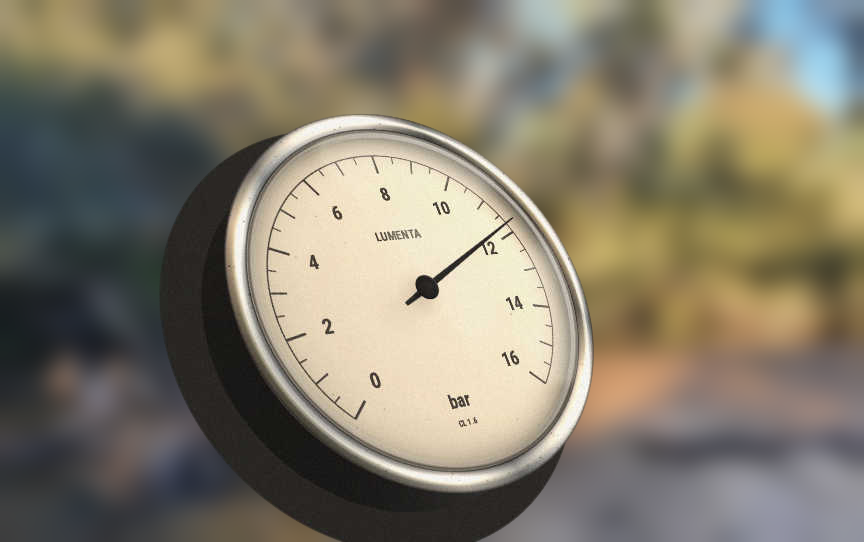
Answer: 11.75 bar
